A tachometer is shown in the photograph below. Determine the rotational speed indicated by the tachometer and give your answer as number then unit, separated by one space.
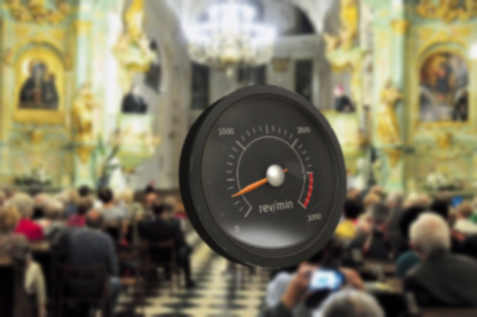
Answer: 300 rpm
